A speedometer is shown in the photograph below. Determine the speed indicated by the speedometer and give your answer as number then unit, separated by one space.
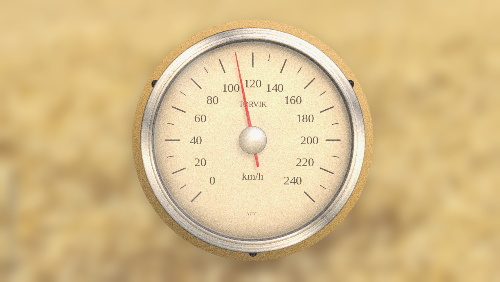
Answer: 110 km/h
